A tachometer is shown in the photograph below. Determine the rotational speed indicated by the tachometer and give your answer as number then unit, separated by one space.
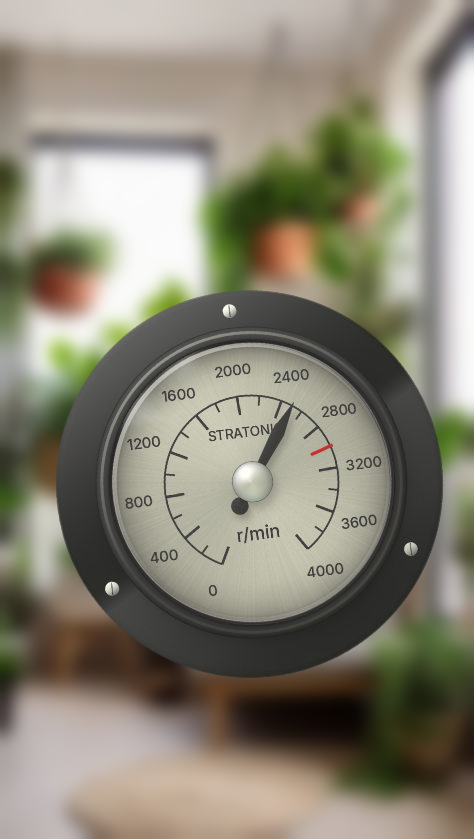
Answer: 2500 rpm
